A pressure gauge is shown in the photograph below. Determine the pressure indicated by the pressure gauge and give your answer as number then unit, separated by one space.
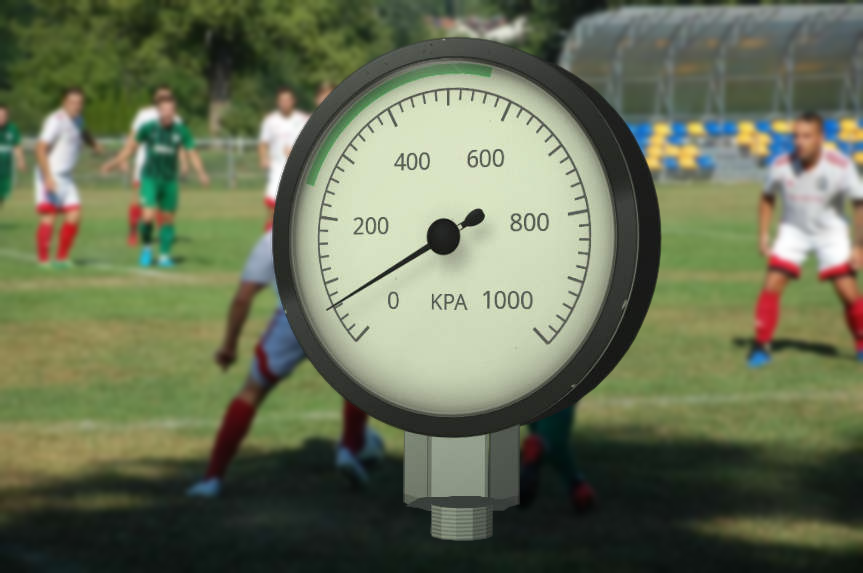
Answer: 60 kPa
